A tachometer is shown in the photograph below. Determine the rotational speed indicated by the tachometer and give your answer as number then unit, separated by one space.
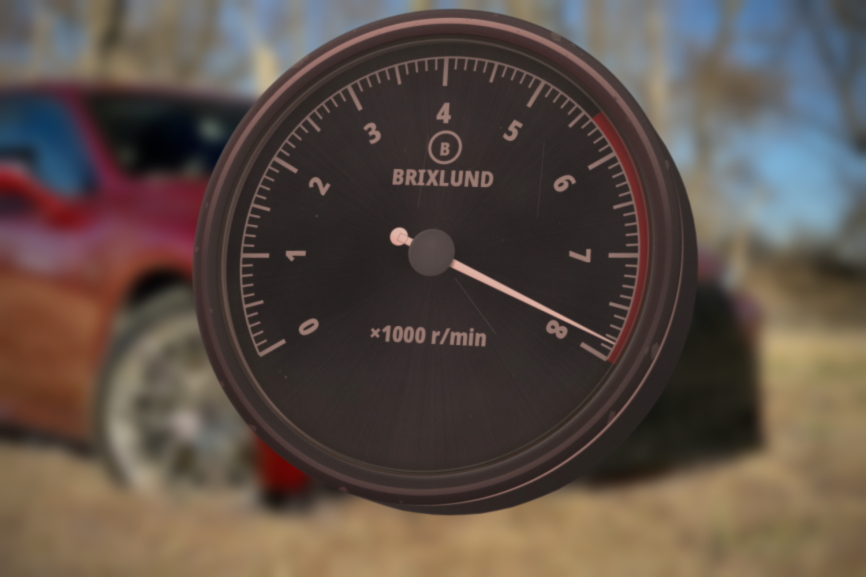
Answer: 7850 rpm
